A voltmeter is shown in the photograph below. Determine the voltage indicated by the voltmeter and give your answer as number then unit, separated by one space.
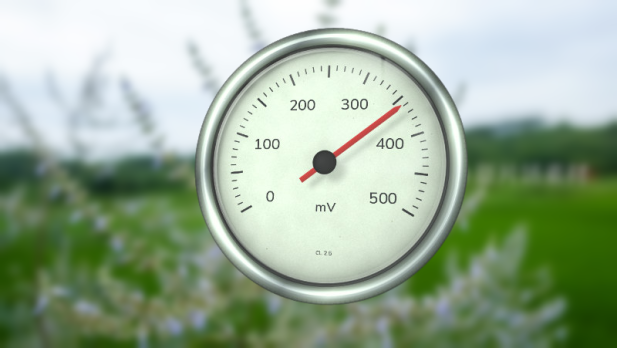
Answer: 360 mV
